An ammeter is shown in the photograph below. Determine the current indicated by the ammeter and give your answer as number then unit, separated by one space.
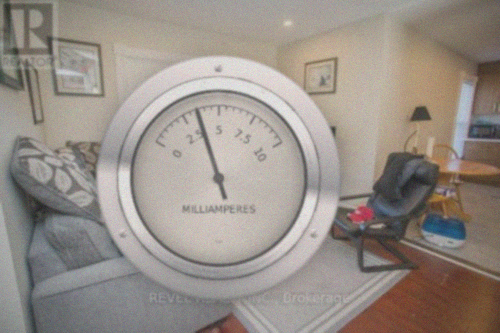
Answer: 3.5 mA
